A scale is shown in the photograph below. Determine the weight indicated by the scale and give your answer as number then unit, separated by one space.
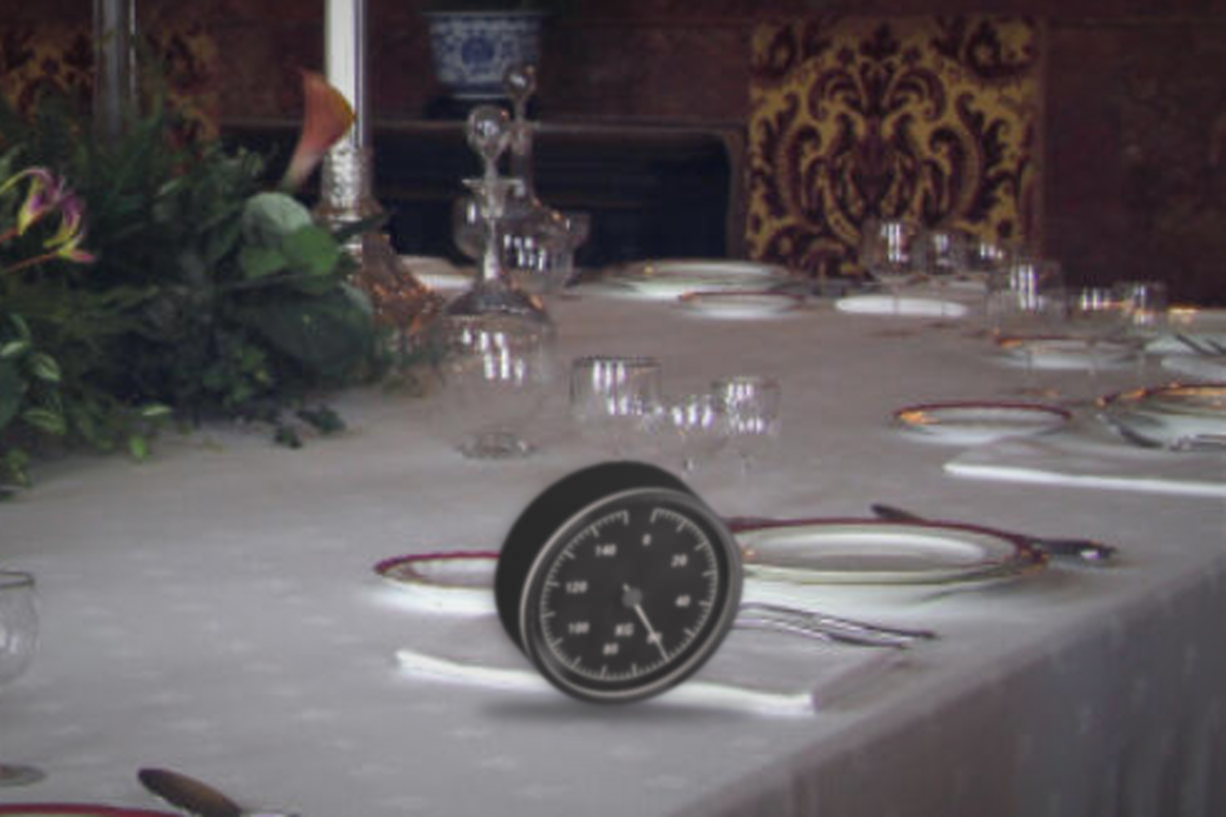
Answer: 60 kg
